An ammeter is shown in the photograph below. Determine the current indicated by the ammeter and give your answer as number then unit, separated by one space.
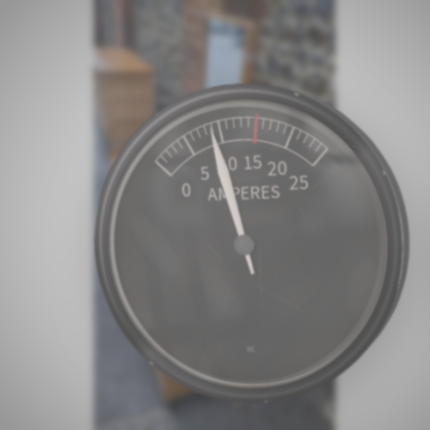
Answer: 9 A
